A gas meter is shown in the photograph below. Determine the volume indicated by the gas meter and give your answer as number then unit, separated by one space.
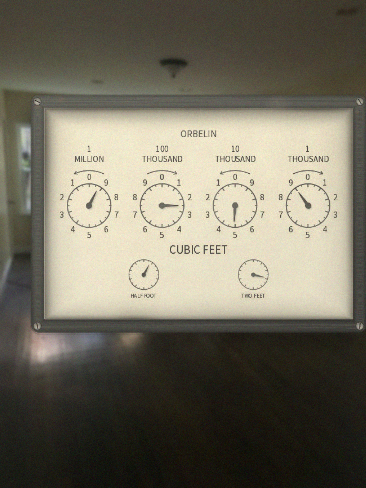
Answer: 924900 ft³
